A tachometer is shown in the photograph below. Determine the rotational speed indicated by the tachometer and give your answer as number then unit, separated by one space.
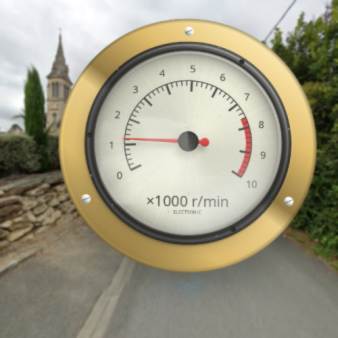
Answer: 1200 rpm
